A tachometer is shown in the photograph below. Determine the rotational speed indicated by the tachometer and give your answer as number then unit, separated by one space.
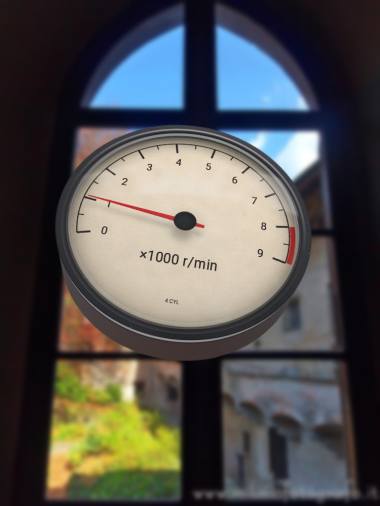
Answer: 1000 rpm
